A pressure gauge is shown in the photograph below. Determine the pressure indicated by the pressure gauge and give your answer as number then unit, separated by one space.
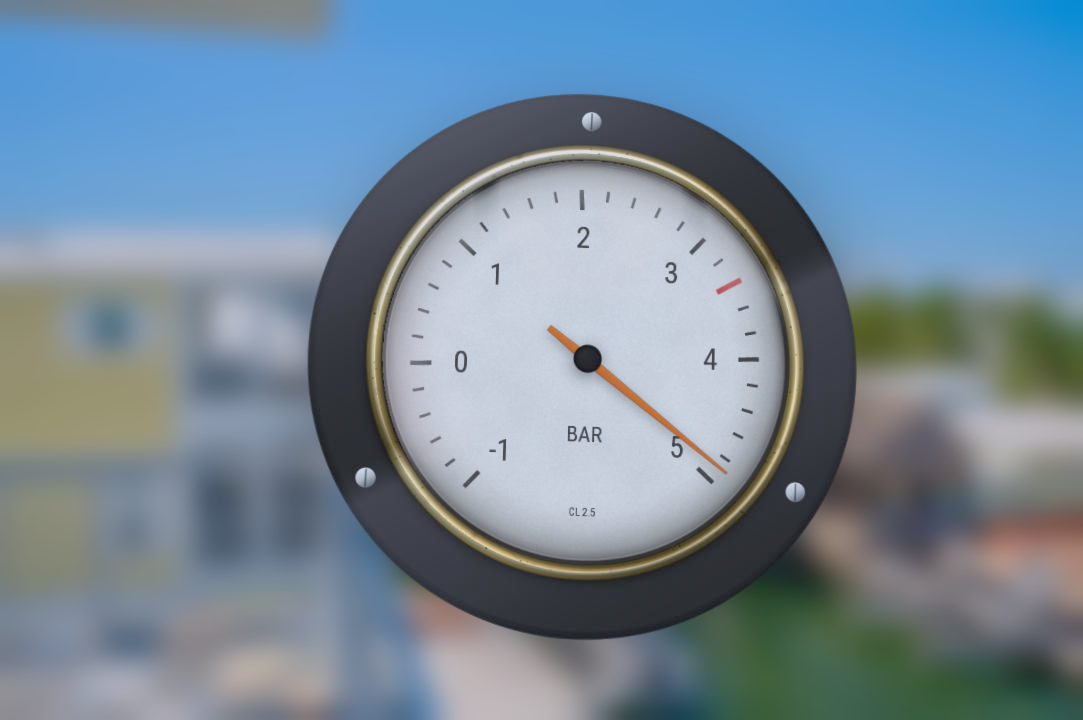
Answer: 4.9 bar
